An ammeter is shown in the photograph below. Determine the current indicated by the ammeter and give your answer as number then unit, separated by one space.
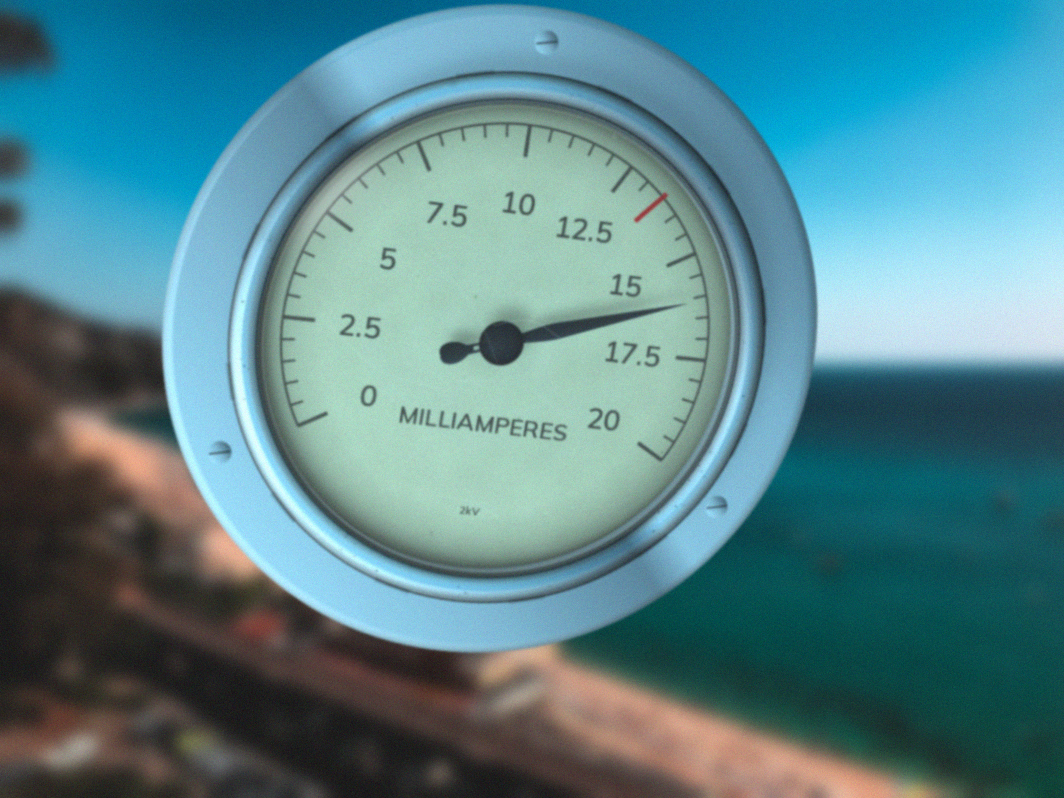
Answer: 16 mA
